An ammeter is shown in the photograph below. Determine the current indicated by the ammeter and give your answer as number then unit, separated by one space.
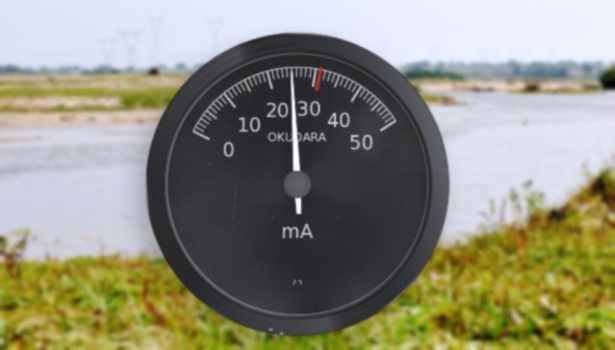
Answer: 25 mA
